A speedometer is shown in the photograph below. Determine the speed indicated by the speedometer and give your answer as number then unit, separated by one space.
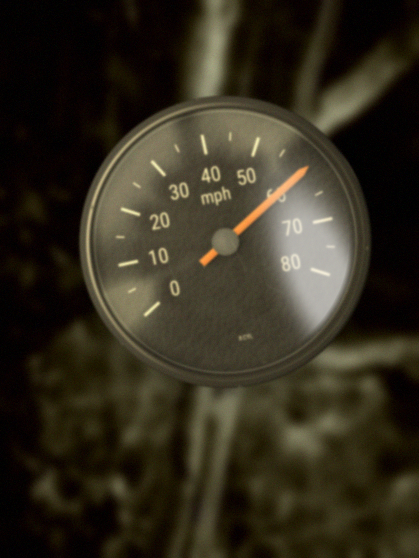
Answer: 60 mph
